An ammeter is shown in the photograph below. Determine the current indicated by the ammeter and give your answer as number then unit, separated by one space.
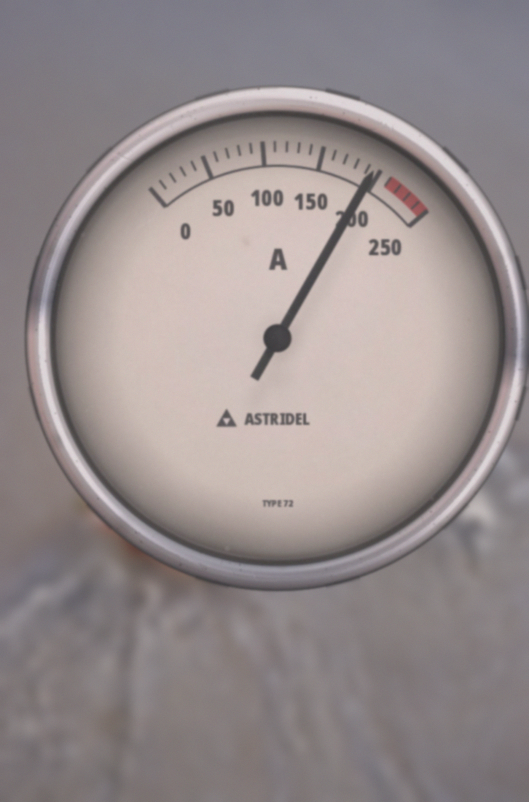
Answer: 195 A
